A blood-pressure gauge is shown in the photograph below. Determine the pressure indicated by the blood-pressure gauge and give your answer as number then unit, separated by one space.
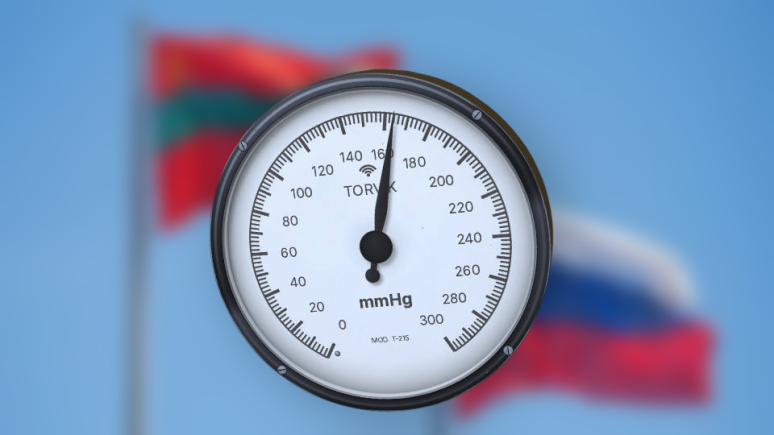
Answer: 164 mmHg
